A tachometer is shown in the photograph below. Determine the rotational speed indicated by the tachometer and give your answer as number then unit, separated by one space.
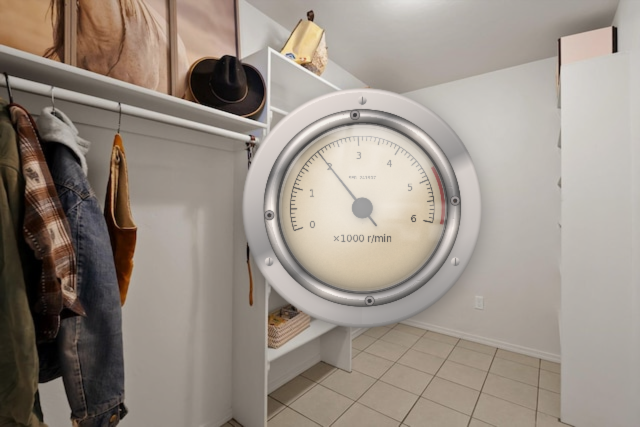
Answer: 2000 rpm
